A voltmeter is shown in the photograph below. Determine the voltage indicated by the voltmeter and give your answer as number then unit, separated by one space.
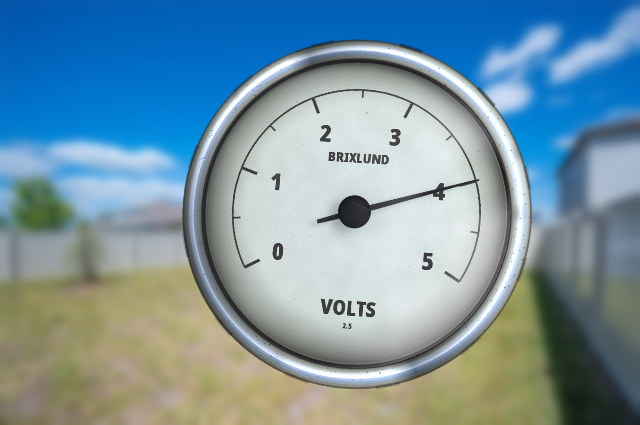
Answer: 4 V
